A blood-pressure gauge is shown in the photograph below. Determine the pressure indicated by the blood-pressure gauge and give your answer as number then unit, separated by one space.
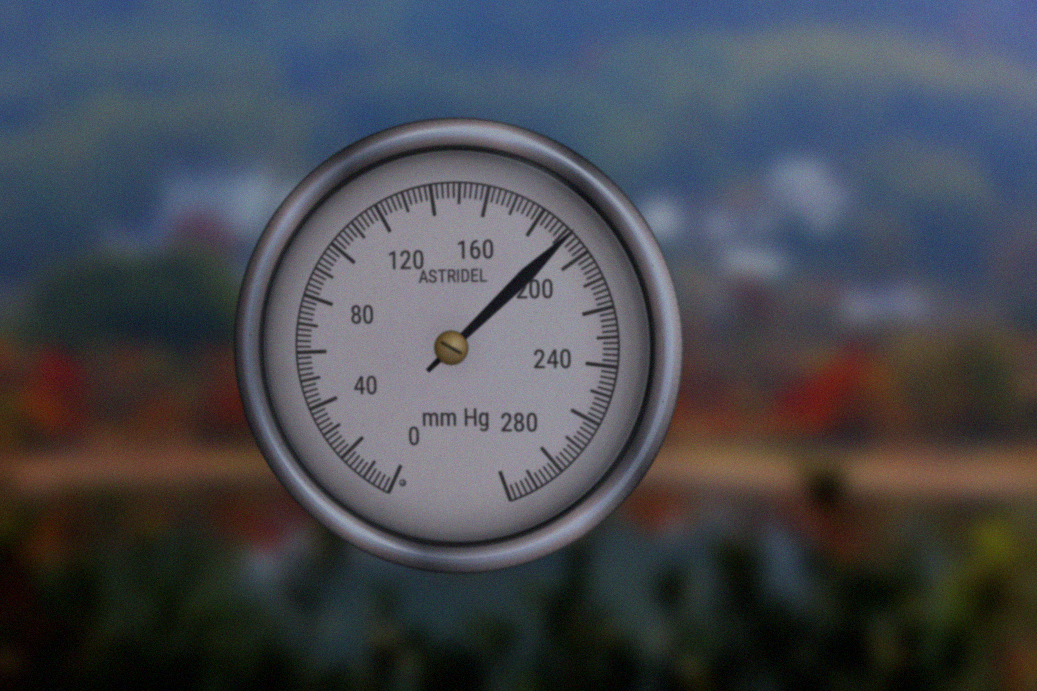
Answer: 192 mmHg
